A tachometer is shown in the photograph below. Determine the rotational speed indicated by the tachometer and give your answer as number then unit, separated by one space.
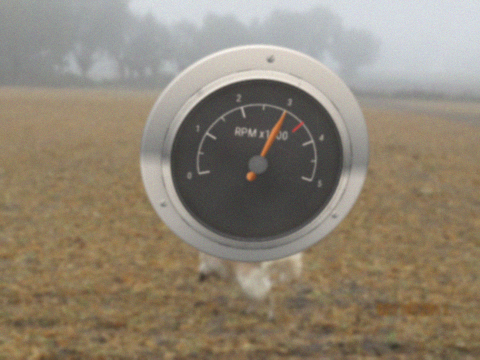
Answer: 3000 rpm
